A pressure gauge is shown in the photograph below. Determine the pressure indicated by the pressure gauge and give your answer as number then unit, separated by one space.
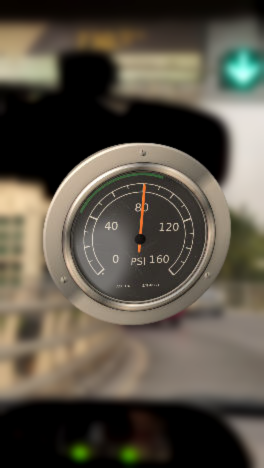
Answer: 80 psi
